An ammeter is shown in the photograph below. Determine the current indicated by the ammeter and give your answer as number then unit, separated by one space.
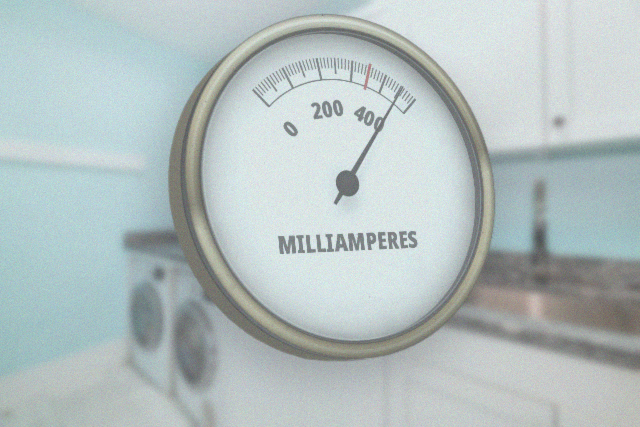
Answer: 450 mA
